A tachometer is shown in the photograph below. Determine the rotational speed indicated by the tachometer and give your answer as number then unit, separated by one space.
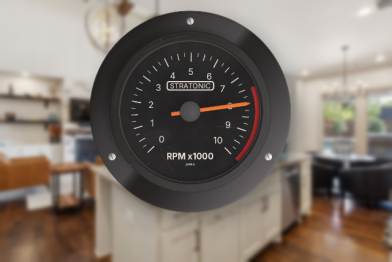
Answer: 8000 rpm
